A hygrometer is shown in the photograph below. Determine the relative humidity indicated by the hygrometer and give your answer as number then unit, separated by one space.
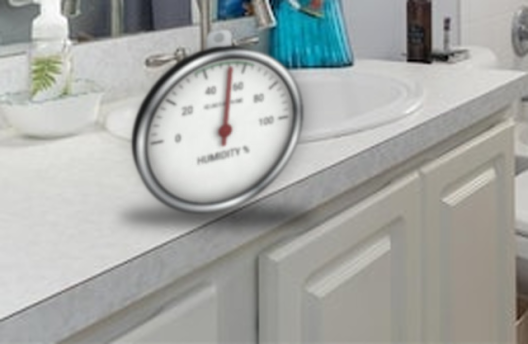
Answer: 52 %
